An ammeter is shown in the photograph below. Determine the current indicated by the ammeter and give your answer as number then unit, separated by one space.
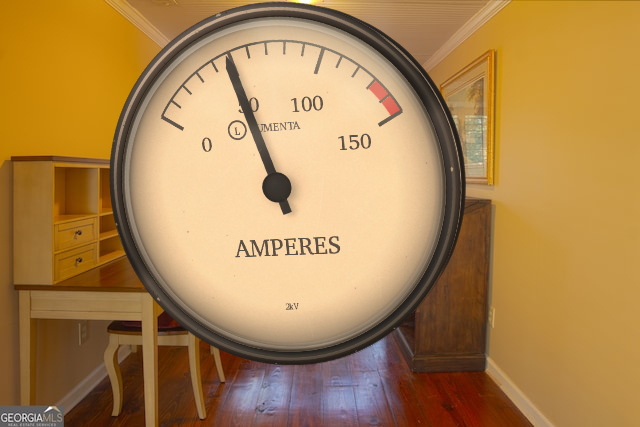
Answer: 50 A
